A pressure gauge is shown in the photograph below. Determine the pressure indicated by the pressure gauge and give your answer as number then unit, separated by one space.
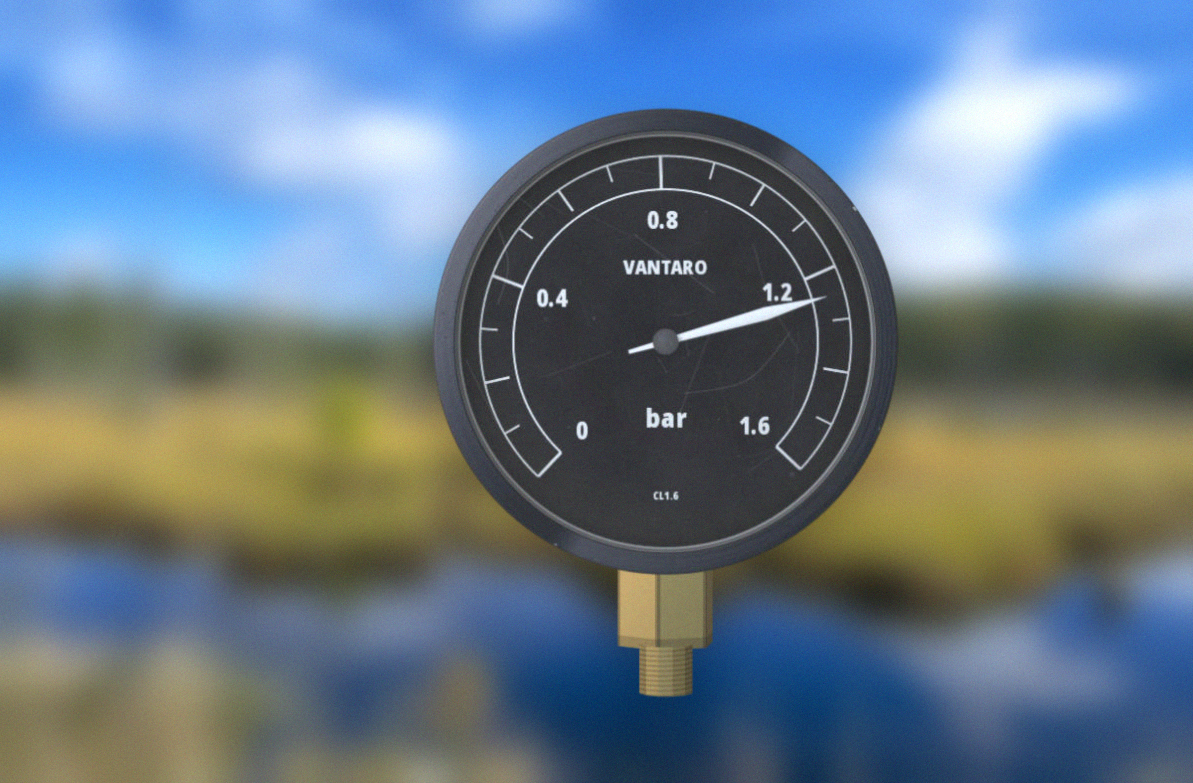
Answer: 1.25 bar
